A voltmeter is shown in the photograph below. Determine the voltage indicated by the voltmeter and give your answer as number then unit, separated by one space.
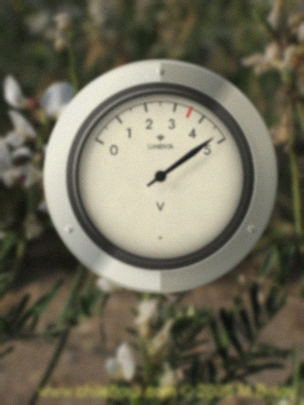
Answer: 4.75 V
